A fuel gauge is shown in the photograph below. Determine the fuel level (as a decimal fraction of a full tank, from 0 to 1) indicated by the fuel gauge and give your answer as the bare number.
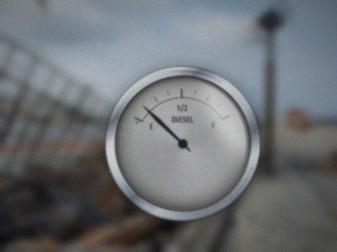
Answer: 0.125
